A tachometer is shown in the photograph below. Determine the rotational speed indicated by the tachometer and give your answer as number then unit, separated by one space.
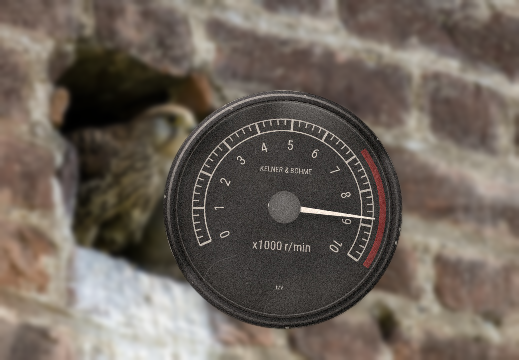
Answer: 8800 rpm
